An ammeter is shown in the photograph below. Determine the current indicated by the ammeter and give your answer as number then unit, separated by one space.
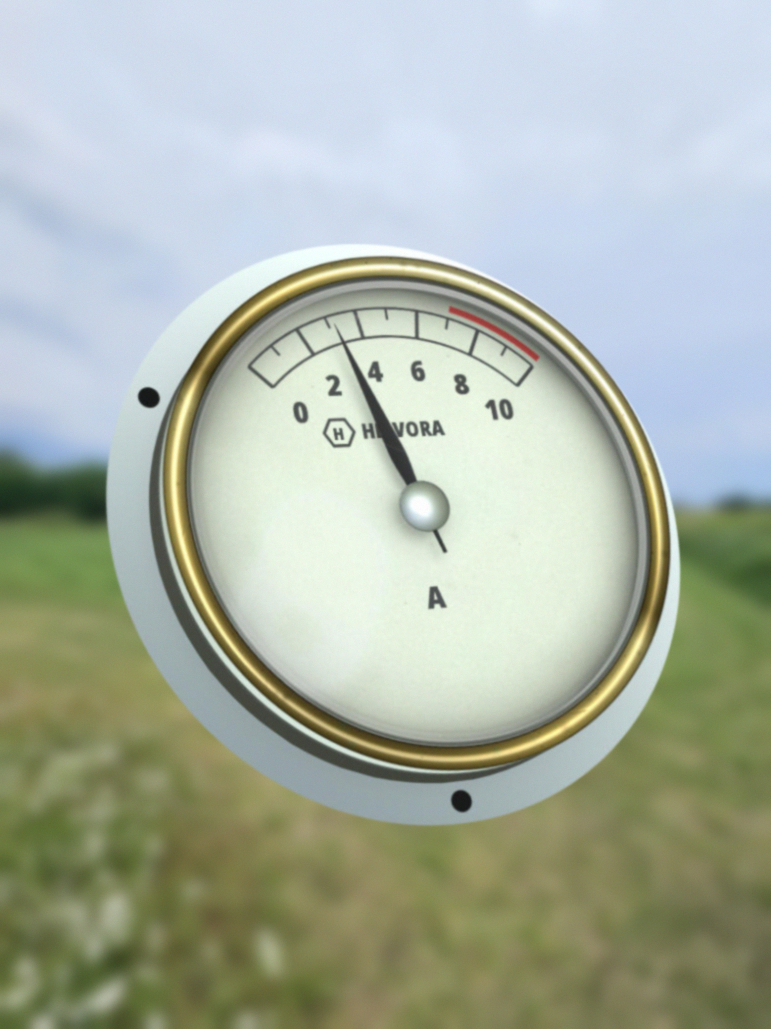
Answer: 3 A
